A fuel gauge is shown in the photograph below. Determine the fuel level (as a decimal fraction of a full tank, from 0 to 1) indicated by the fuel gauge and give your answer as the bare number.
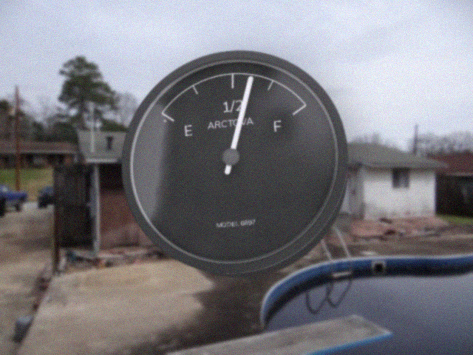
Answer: 0.625
